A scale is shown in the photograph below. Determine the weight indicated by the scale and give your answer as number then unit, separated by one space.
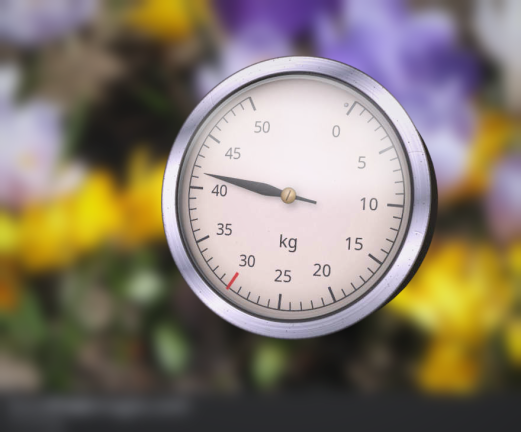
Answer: 41.5 kg
